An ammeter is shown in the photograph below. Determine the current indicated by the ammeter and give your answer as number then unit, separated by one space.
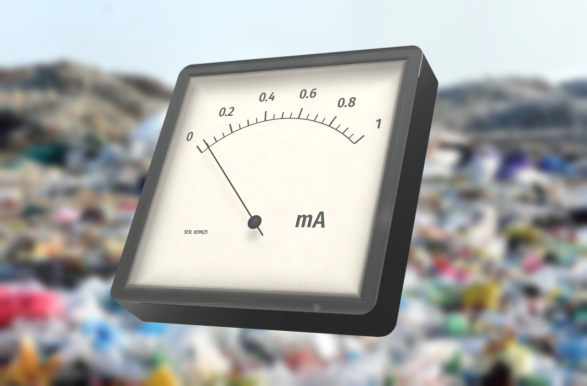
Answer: 0.05 mA
